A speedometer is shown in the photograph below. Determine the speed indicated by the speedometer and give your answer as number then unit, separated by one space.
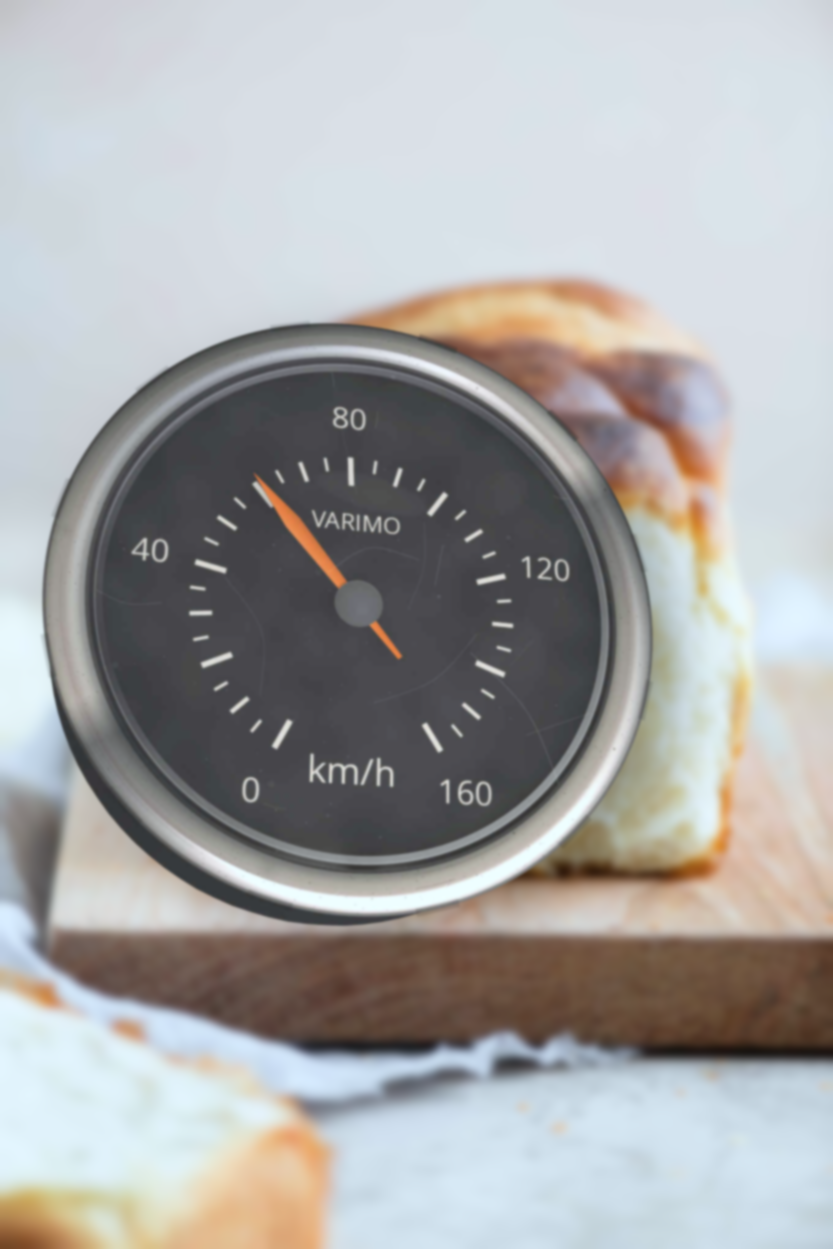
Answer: 60 km/h
